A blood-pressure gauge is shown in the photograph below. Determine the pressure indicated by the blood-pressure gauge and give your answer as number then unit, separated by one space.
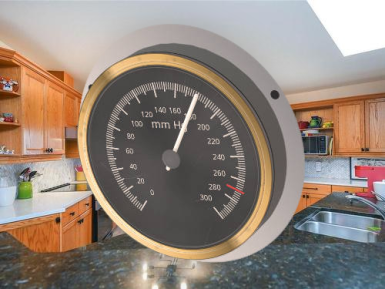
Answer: 180 mmHg
